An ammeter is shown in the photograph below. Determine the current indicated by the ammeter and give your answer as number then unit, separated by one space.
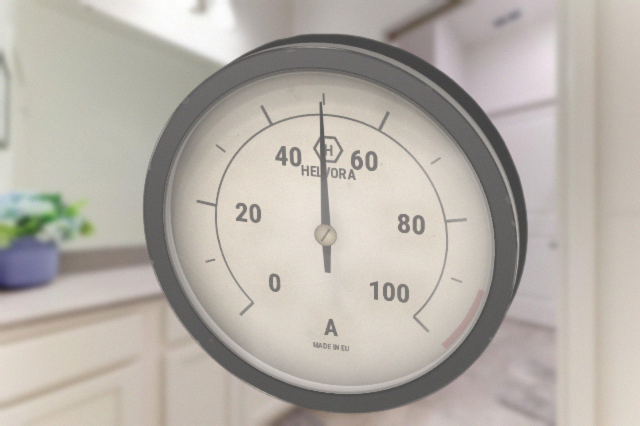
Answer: 50 A
